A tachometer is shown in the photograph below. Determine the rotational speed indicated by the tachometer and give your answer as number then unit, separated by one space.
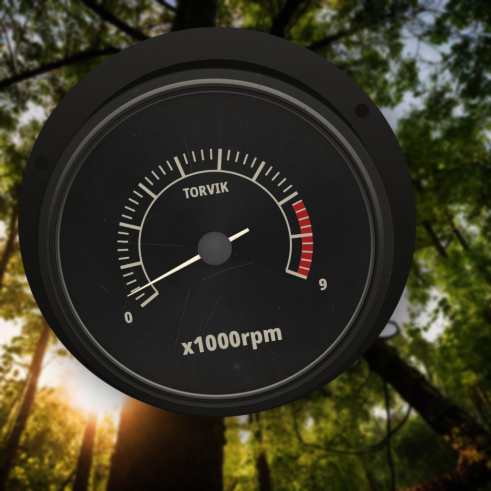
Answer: 400 rpm
